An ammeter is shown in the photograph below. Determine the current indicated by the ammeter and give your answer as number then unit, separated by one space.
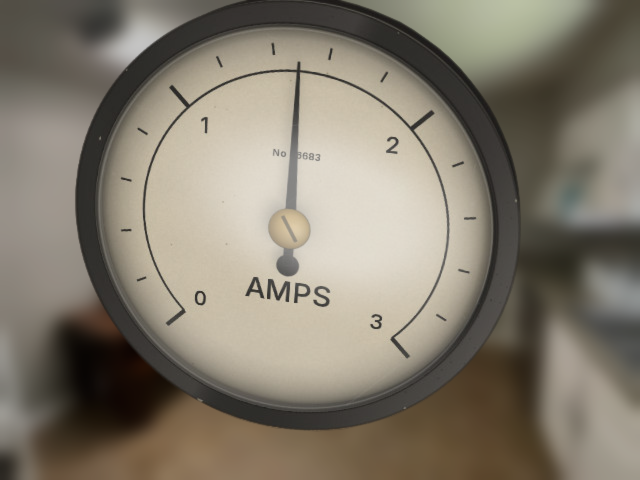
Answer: 1.5 A
